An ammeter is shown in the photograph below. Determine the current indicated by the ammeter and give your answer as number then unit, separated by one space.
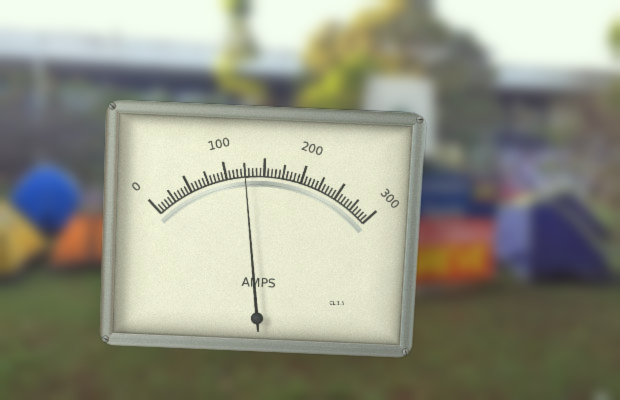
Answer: 125 A
